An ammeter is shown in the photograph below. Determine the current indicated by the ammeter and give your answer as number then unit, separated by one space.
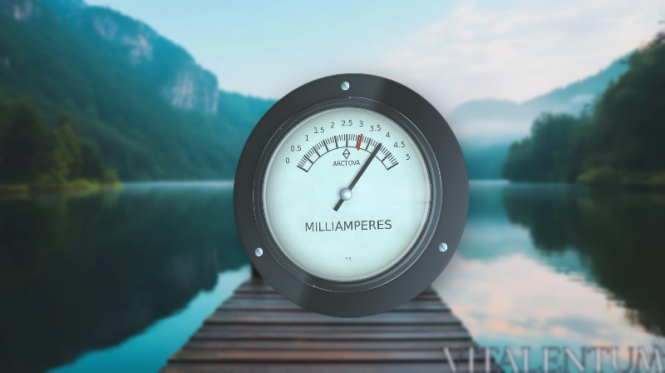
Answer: 4 mA
